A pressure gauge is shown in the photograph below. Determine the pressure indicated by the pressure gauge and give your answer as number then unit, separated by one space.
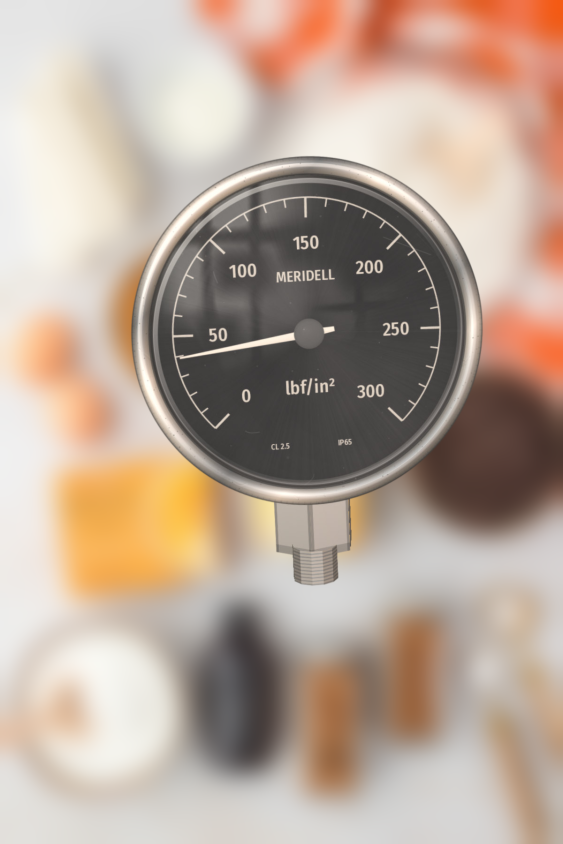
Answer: 40 psi
